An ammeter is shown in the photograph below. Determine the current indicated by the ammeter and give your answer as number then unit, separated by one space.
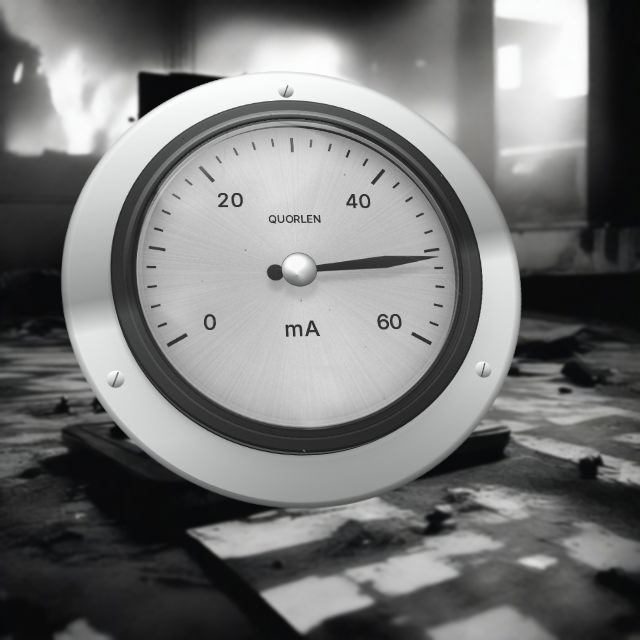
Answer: 51 mA
